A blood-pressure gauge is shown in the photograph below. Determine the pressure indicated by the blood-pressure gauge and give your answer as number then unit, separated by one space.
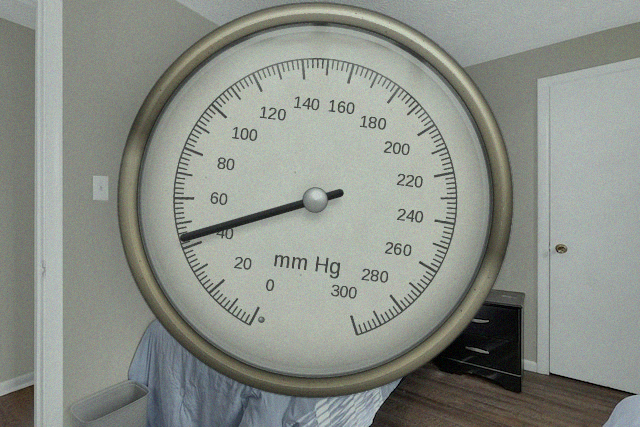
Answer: 44 mmHg
